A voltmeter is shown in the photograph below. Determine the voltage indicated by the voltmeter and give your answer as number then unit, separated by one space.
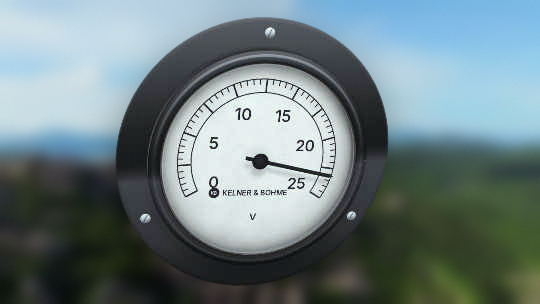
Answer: 23 V
